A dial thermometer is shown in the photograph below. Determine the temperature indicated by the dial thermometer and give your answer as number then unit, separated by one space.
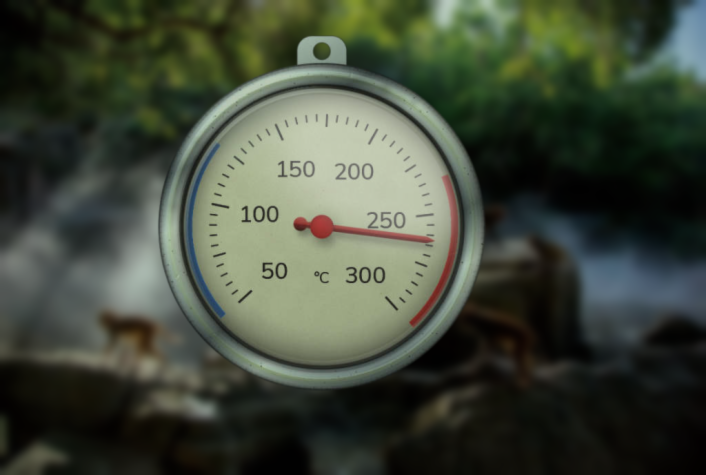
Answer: 262.5 °C
